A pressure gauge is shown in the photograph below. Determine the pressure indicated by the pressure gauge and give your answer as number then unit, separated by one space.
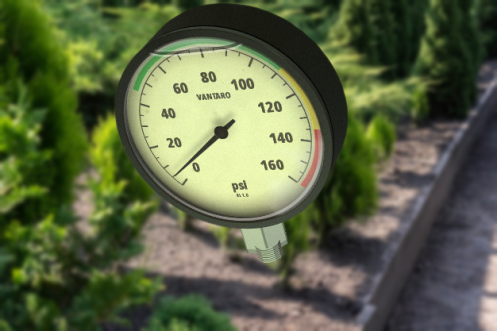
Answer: 5 psi
